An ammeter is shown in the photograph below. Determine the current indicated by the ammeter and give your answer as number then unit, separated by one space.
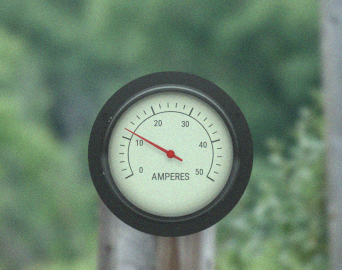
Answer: 12 A
